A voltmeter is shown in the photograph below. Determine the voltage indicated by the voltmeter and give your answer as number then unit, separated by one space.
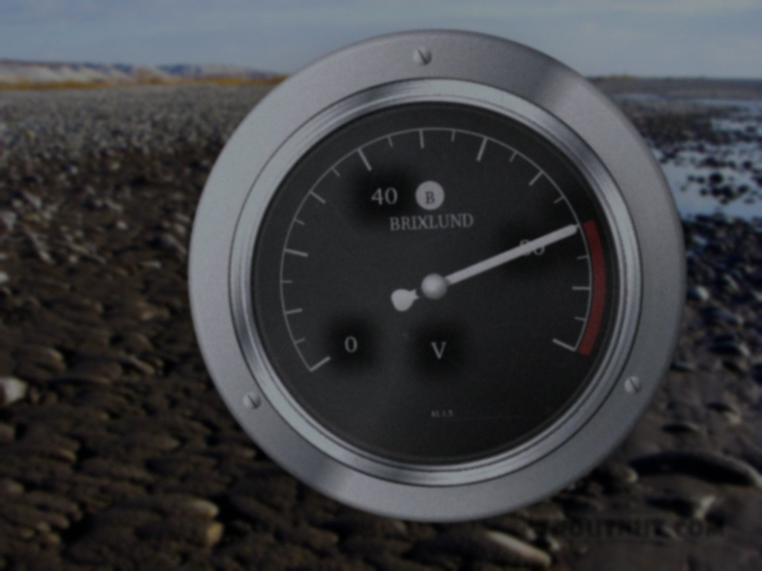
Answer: 80 V
